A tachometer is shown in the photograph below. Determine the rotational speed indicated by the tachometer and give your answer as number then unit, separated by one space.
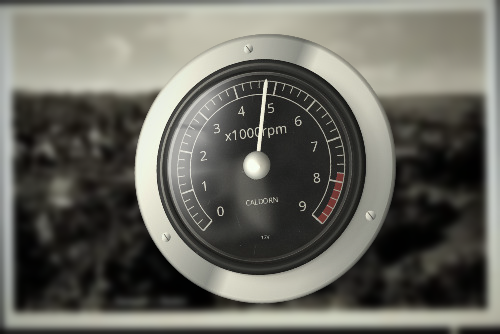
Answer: 4800 rpm
